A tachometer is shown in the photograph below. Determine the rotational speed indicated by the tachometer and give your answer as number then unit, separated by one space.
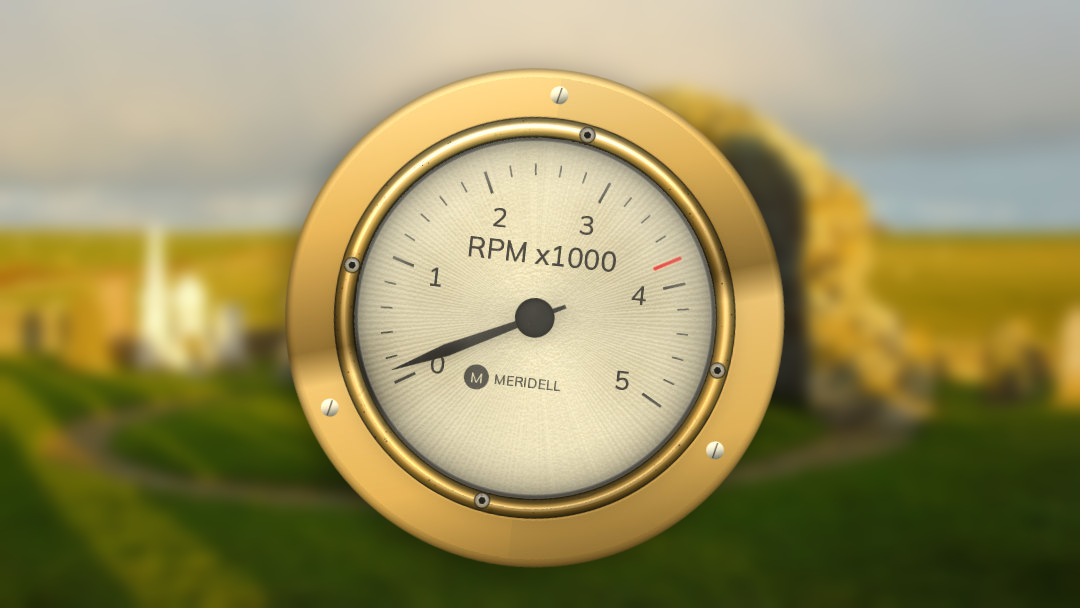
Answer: 100 rpm
